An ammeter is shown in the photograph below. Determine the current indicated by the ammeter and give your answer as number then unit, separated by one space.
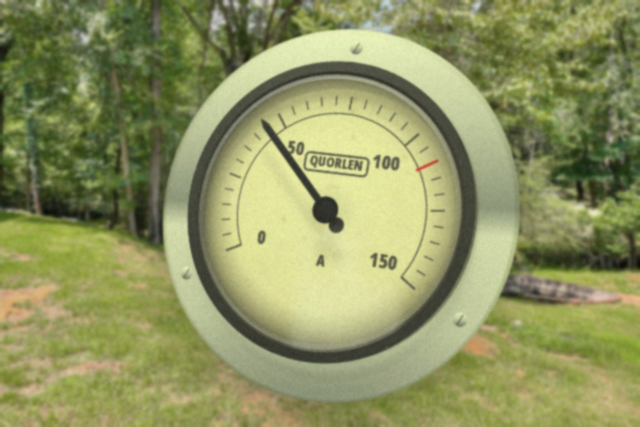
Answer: 45 A
